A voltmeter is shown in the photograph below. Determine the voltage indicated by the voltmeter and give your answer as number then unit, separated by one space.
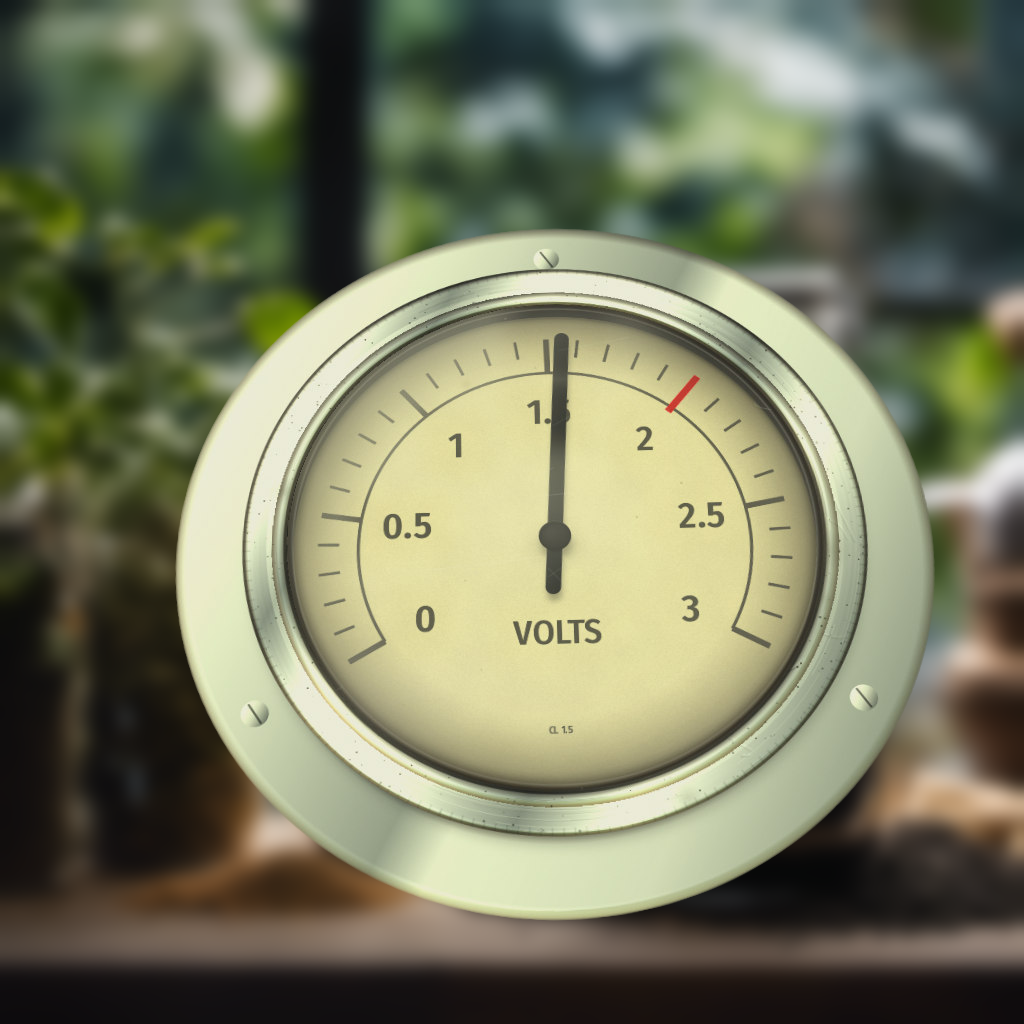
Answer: 1.55 V
